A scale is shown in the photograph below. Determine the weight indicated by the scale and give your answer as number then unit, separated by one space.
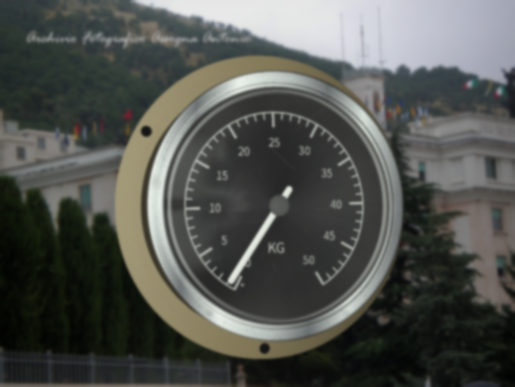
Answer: 1 kg
